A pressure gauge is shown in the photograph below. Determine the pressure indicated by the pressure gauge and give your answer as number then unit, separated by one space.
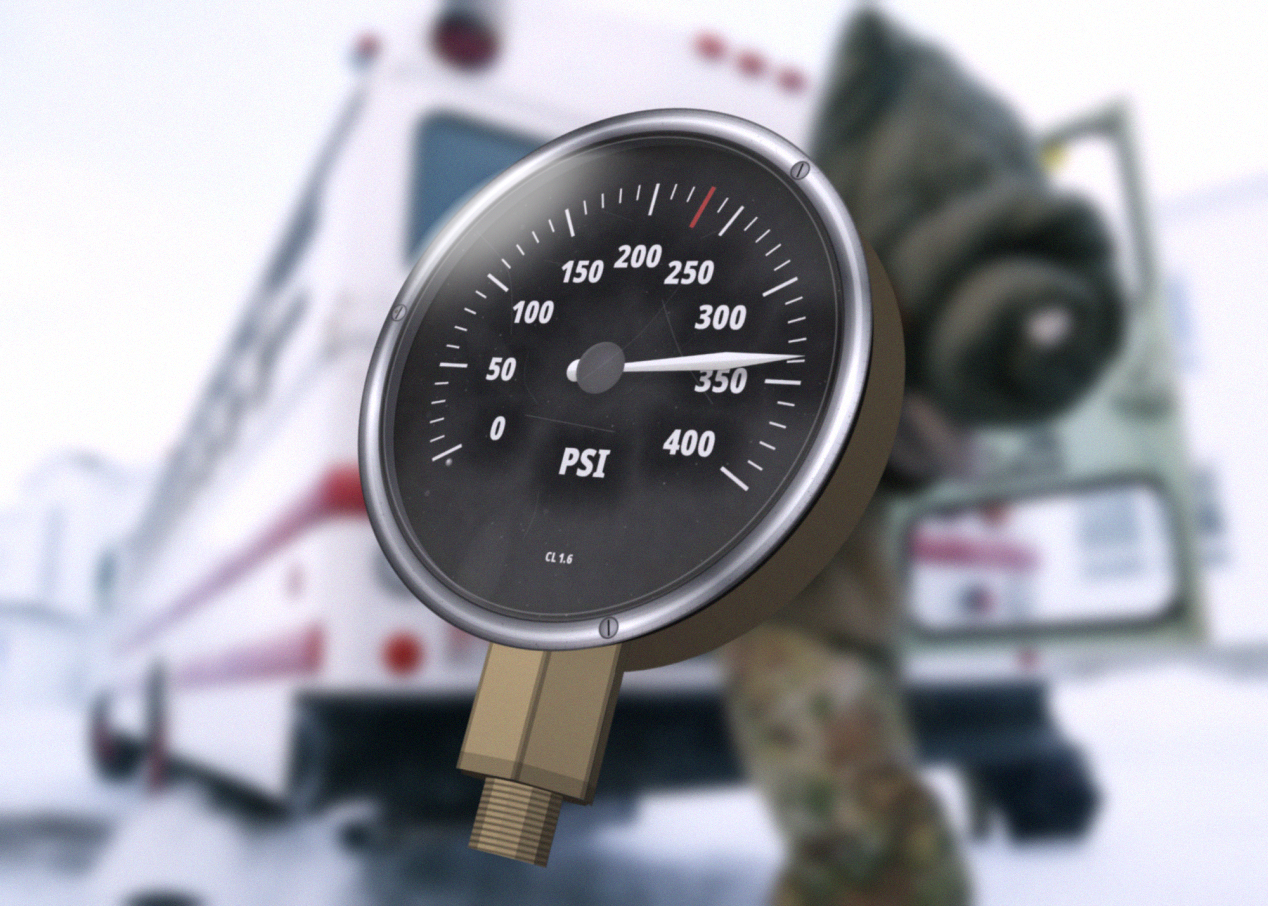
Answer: 340 psi
